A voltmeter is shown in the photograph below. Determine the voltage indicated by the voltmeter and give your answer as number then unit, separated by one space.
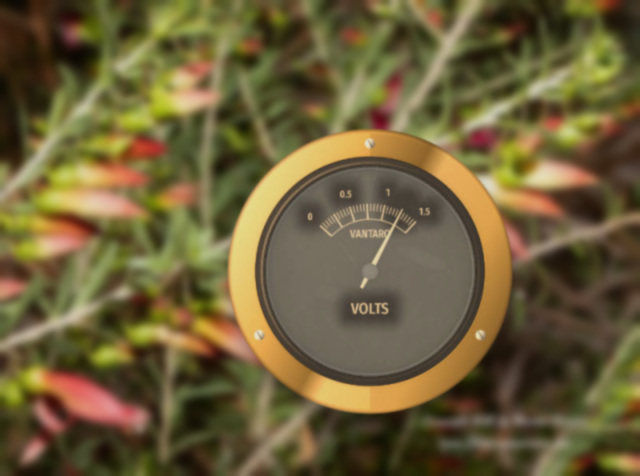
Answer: 1.25 V
